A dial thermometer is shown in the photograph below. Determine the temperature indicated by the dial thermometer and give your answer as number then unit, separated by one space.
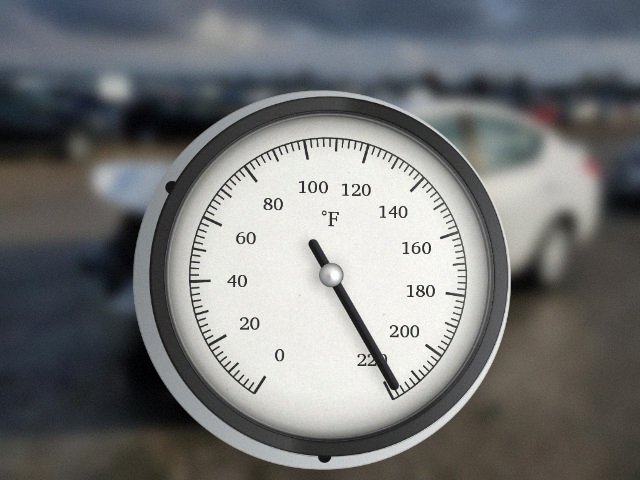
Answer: 218 °F
